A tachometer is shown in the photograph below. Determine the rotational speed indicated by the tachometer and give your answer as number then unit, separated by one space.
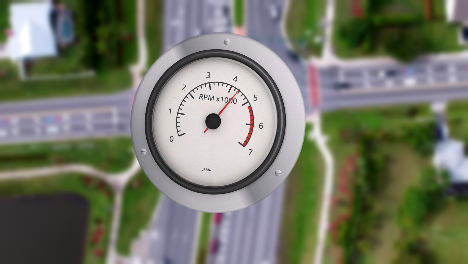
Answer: 4400 rpm
